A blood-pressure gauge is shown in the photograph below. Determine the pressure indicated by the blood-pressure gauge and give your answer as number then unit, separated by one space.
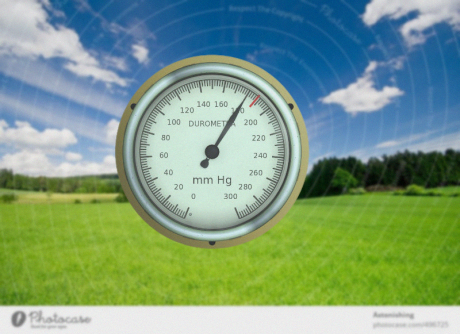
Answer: 180 mmHg
